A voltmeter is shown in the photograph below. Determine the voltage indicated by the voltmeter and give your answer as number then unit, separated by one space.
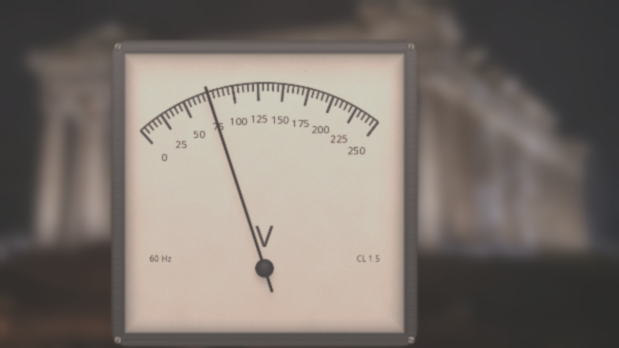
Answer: 75 V
